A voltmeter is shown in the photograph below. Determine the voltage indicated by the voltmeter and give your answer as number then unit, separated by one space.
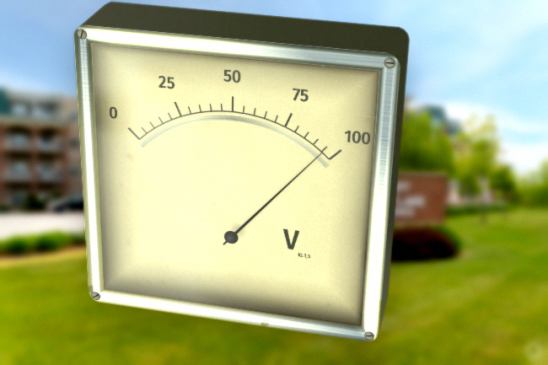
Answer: 95 V
